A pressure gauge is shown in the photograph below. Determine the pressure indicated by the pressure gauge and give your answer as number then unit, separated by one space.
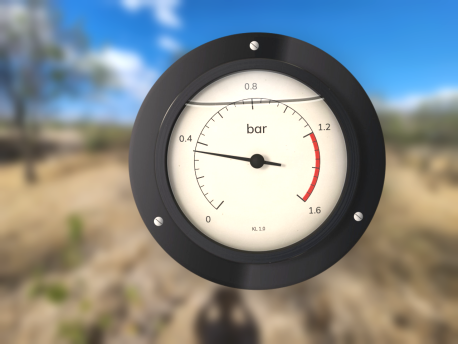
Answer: 0.35 bar
